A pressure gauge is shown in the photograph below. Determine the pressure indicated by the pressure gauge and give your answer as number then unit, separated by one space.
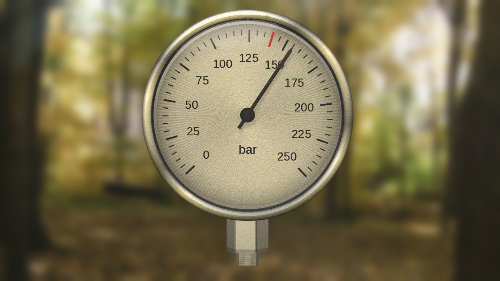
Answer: 155 bar
